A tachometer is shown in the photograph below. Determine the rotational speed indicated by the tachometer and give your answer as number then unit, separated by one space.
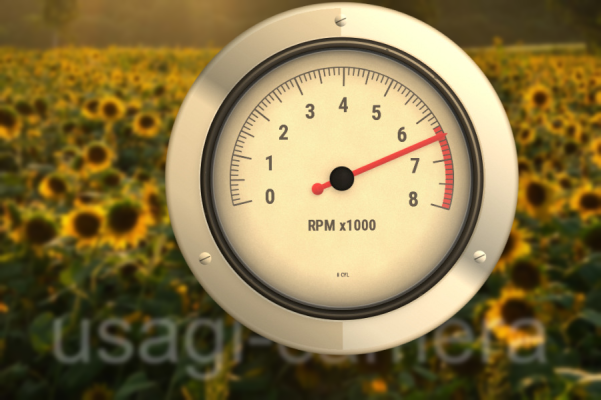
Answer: 6500 rpm
